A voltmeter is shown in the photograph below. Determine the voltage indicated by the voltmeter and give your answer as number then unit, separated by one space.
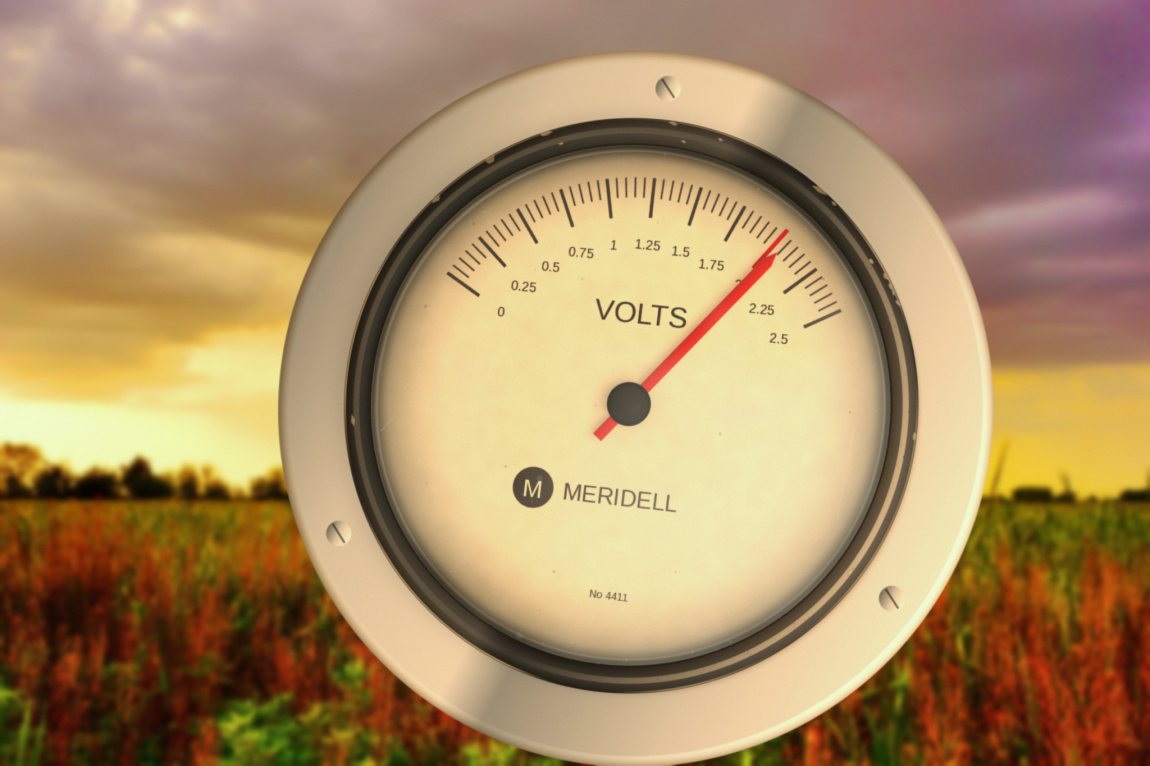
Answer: 2.05 V
